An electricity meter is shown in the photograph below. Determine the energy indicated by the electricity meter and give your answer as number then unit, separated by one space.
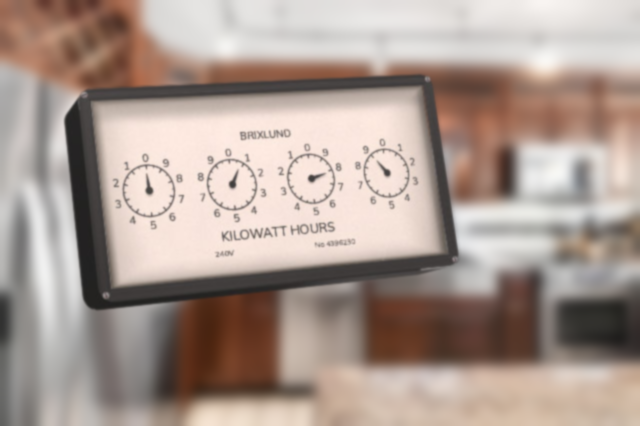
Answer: 79 kWh
